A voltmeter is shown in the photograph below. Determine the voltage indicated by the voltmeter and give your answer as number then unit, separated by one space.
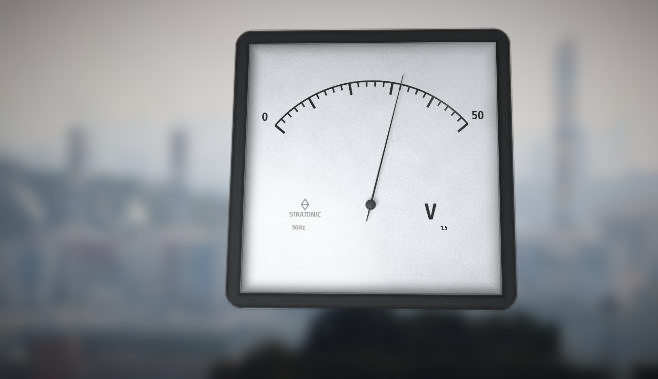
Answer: 32 V
